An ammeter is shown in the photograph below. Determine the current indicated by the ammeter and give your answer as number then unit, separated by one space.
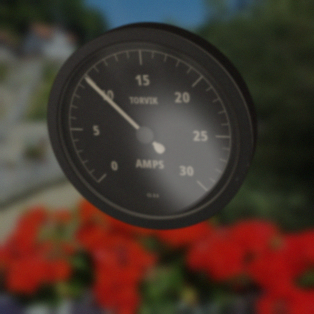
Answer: 10 A
